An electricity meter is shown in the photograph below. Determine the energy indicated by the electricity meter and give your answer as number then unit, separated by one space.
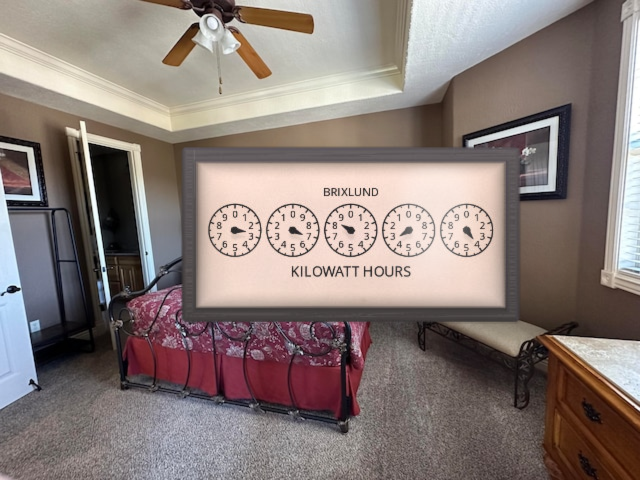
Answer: 26834 kWh
